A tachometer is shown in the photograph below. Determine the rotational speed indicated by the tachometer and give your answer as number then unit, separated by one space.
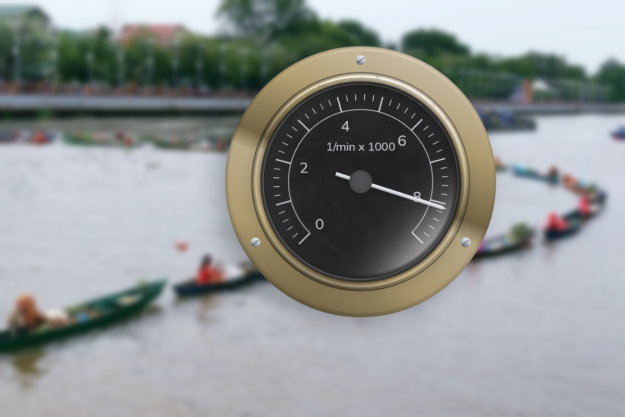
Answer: 8100 rpm
